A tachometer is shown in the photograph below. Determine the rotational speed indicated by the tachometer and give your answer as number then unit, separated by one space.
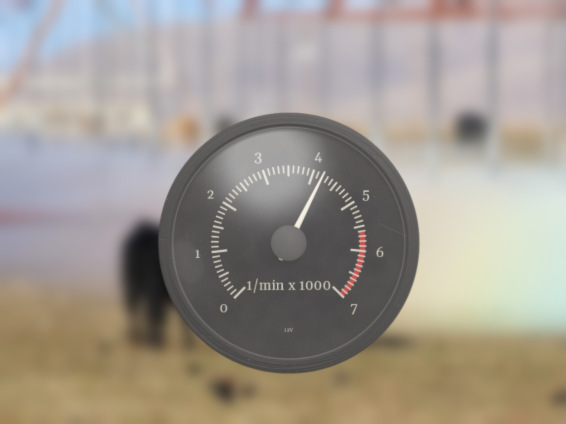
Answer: 4200 rpm
